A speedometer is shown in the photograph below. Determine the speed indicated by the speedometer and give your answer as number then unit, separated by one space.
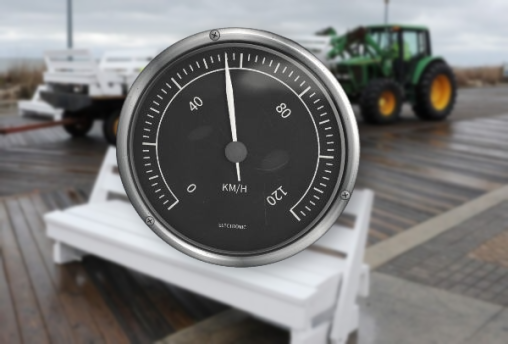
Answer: 56 km/h
